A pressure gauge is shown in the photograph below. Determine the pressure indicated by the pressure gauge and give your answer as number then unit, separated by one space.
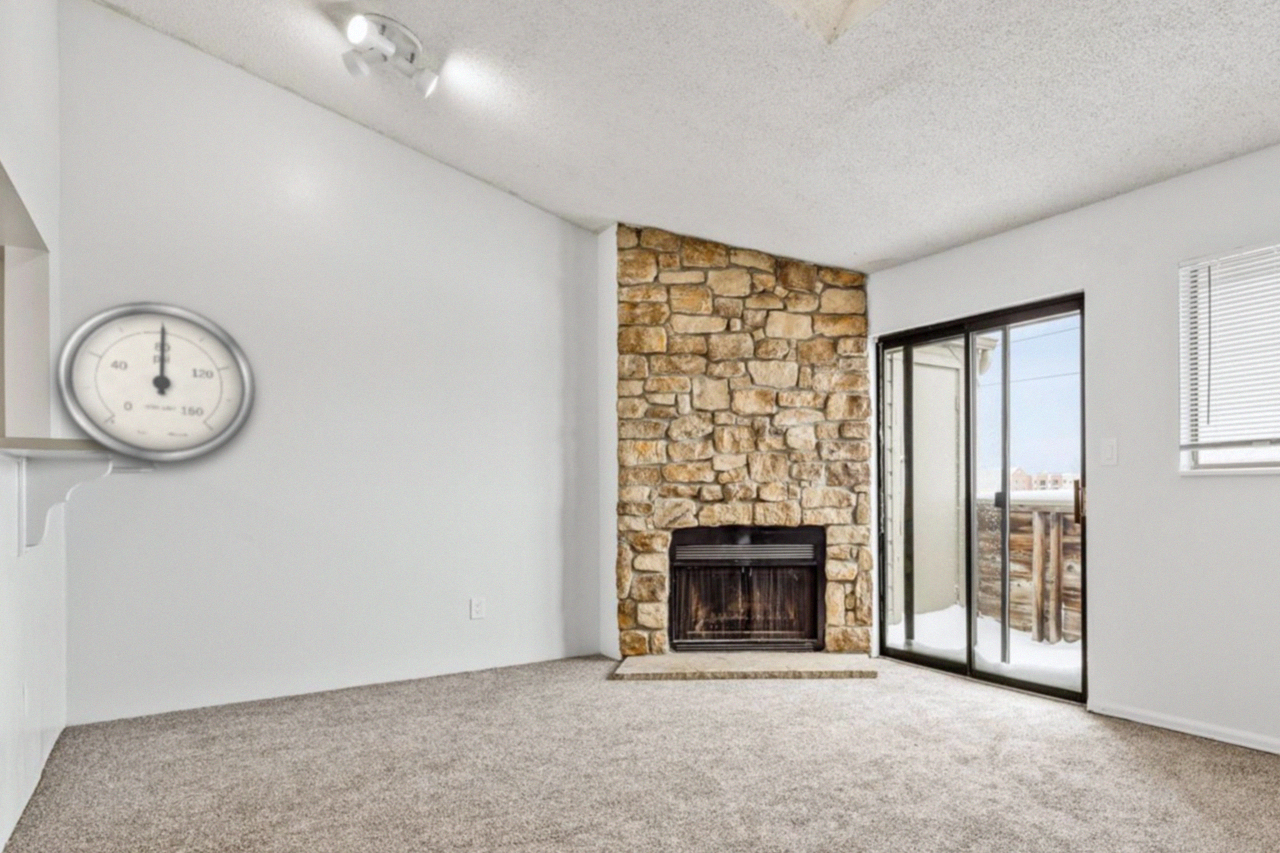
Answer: 80 psi
